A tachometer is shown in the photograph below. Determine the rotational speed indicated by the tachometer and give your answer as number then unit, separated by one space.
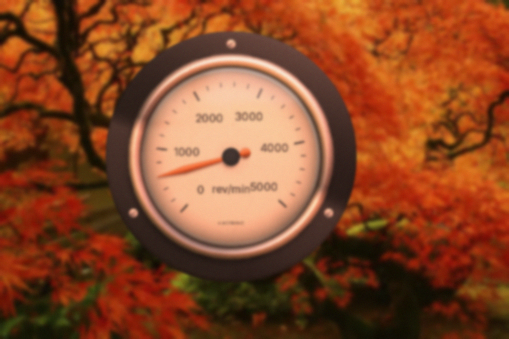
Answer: 600 rpm
